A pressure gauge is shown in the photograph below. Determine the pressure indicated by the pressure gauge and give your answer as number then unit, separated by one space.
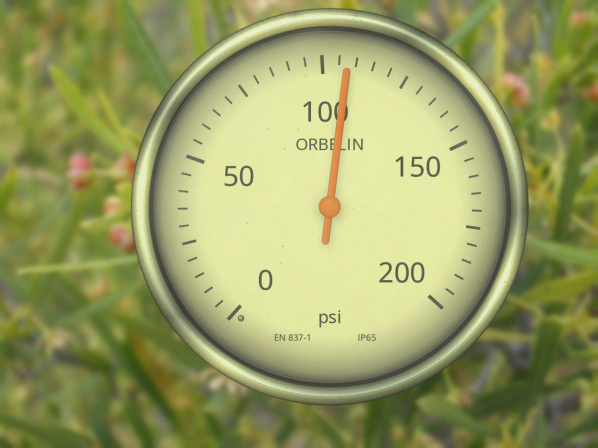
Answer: 107.5 psi
